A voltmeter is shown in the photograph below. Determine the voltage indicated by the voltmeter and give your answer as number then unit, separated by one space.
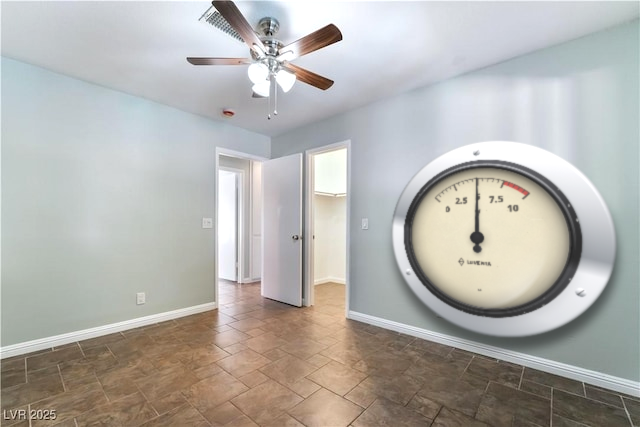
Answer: 5 V
